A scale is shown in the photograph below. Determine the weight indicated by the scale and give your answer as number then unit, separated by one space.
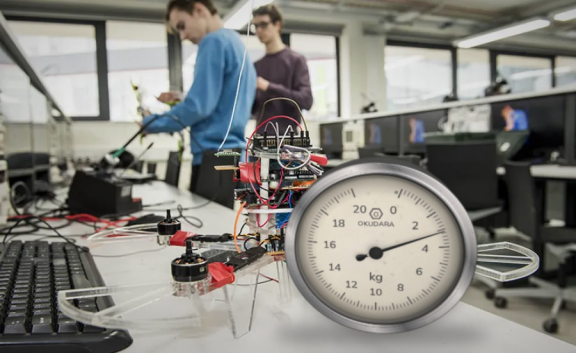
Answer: 3 kg
